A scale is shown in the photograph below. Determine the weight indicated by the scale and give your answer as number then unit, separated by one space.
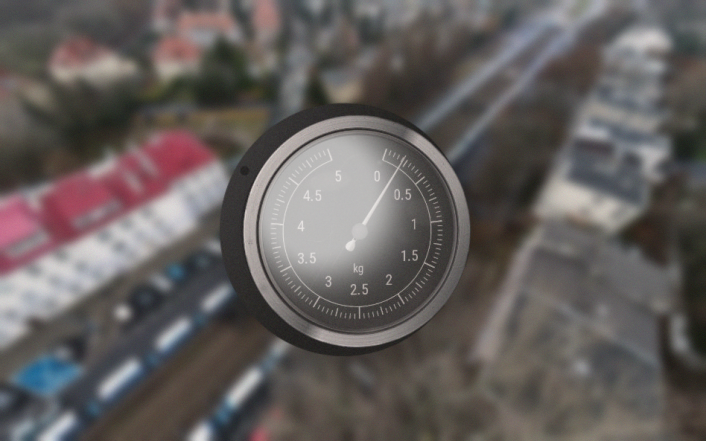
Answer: 0.2 kg
